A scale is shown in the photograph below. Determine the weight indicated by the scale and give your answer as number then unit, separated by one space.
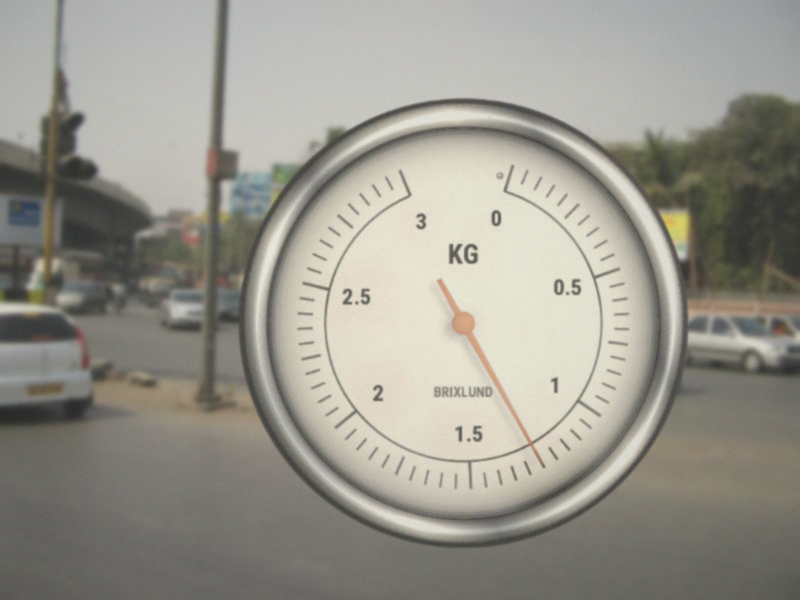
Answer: 1.25 kg
